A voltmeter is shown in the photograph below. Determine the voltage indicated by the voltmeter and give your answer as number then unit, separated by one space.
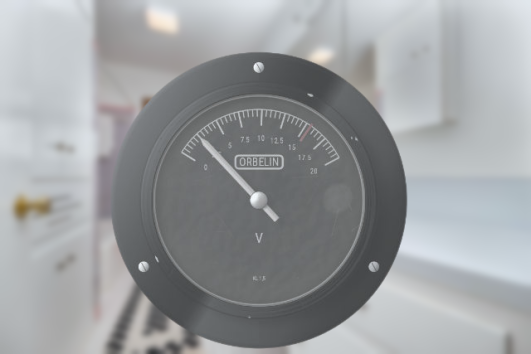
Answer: 2.5 V
